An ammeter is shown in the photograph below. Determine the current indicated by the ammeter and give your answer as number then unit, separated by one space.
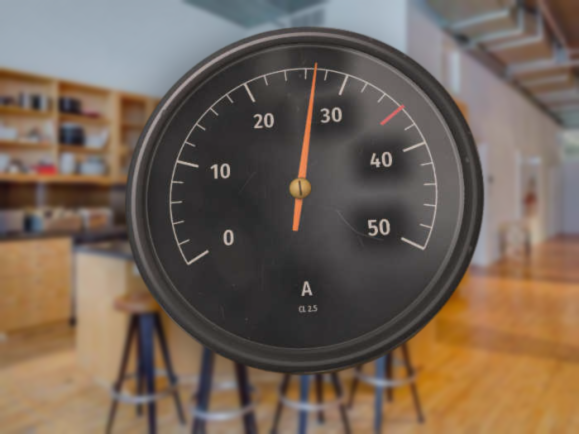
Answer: 27 A
